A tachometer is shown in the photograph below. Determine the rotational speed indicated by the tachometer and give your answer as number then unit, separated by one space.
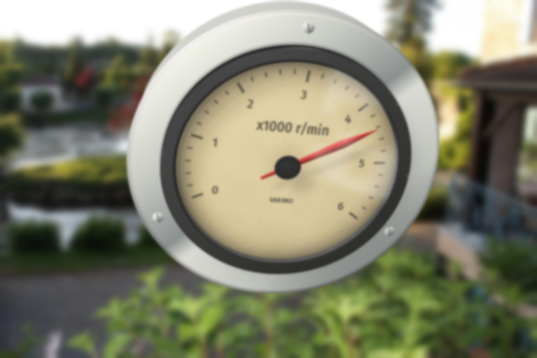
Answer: 4400 rpm
